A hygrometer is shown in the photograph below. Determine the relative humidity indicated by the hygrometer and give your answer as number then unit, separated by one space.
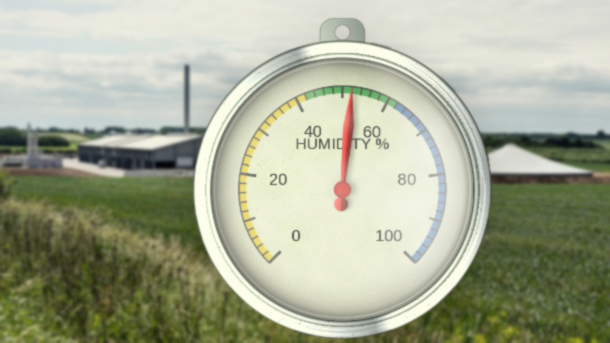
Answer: 52 %
